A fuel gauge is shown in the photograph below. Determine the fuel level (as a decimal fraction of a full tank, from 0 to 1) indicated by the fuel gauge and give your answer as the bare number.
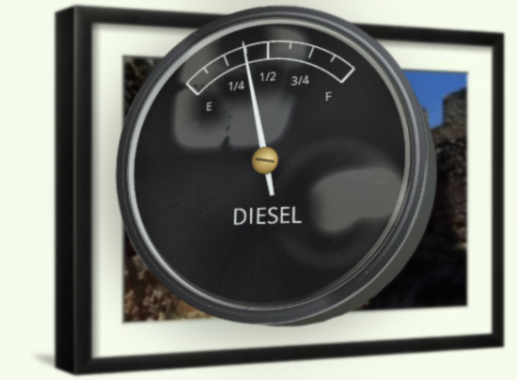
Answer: 0.375
